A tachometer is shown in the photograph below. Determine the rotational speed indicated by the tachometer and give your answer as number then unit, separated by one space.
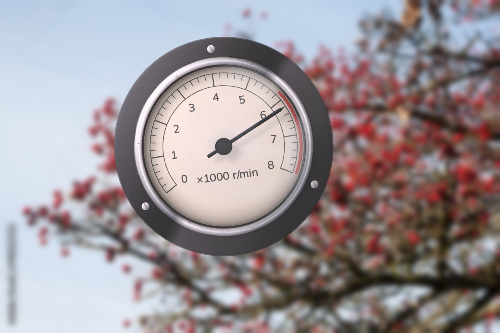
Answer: 6200 rpm
